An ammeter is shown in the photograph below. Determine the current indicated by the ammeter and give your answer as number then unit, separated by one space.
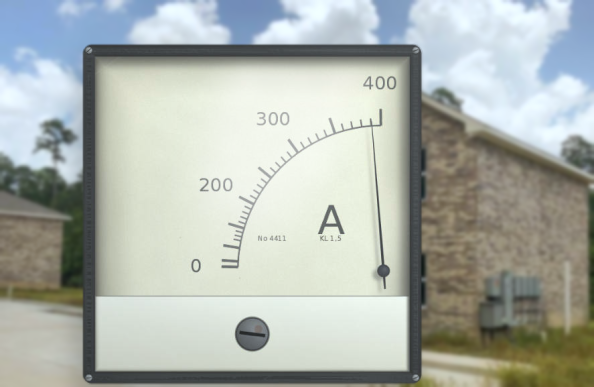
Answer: 390 A
